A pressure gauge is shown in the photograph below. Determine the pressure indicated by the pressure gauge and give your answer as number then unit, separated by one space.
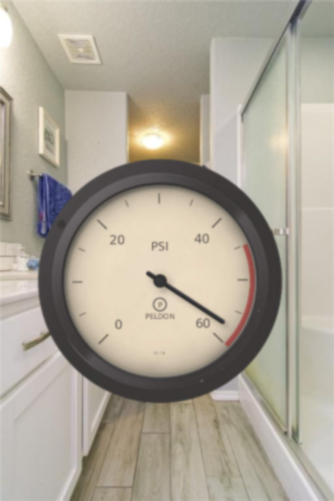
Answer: 57.5 psi
